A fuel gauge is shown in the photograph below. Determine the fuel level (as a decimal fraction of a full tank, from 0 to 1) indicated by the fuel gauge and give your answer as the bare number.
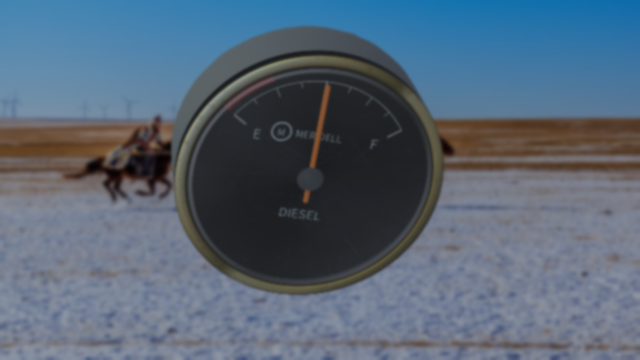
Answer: 0.5
